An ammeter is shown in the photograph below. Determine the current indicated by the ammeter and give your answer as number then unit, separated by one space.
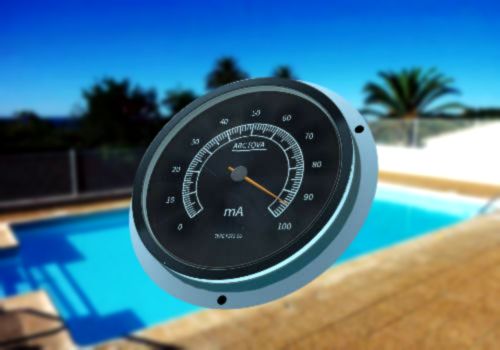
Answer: 95 mA
